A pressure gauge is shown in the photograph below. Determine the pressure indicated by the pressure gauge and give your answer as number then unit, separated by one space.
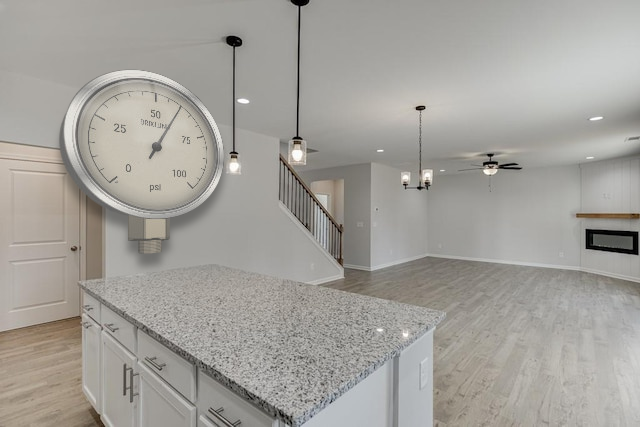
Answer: 60 psi
